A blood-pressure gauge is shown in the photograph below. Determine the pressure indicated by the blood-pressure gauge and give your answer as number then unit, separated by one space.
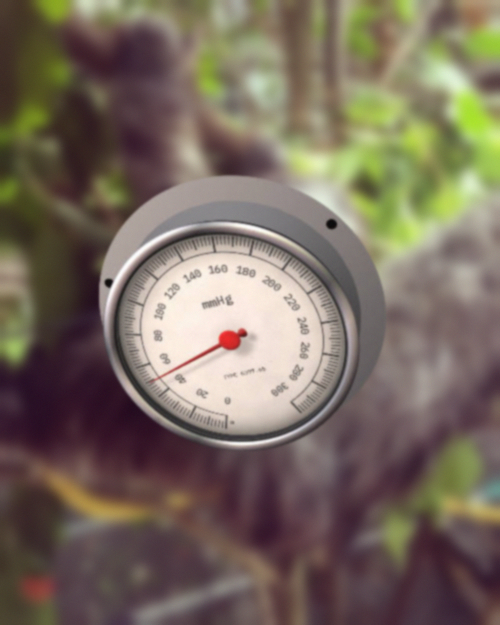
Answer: 50 mmHg
